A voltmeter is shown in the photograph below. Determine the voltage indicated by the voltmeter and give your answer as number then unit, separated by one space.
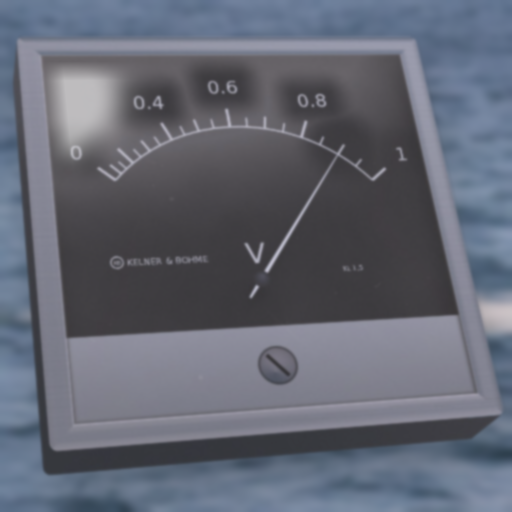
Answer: 0.9 V
